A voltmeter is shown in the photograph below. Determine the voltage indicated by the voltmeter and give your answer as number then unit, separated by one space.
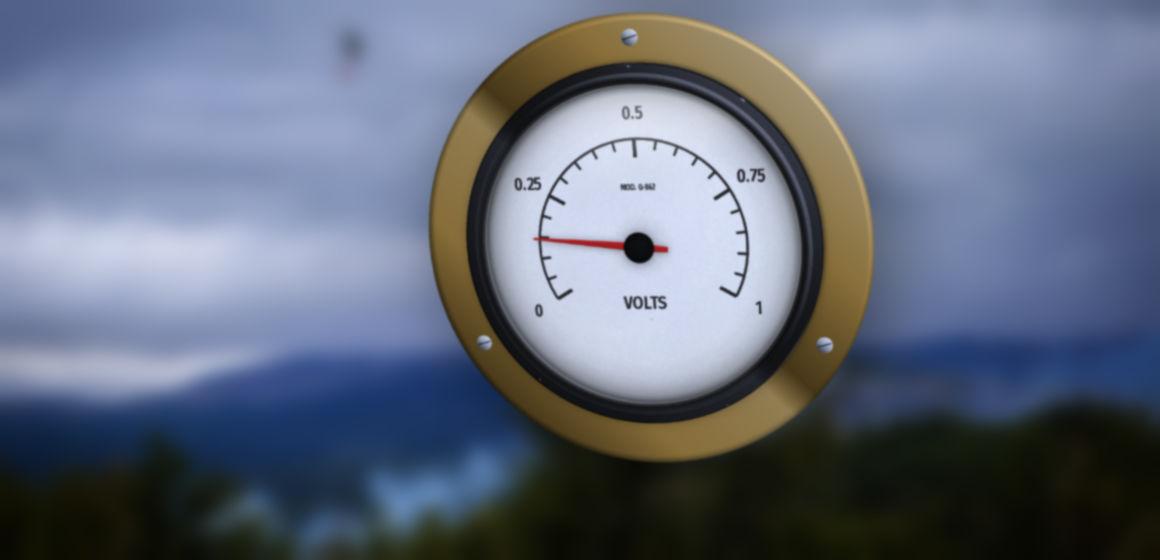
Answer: 0.15 V
